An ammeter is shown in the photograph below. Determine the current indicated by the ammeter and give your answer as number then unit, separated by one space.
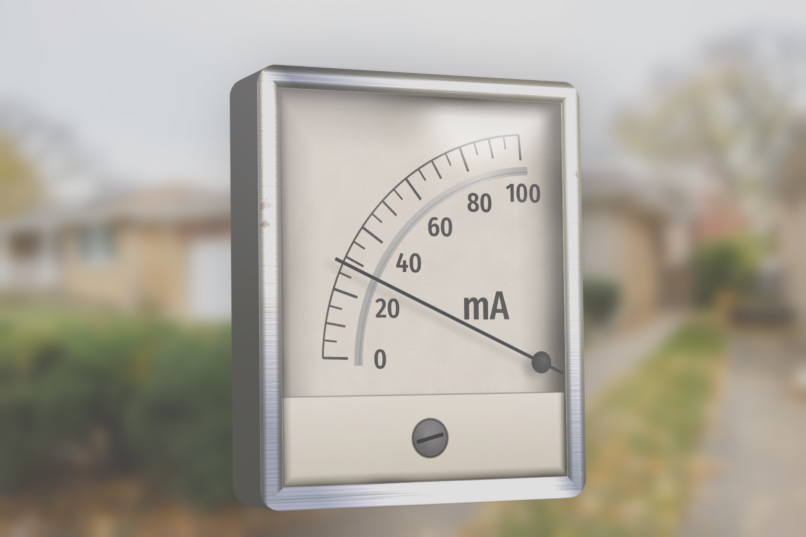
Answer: 27.5 mA
